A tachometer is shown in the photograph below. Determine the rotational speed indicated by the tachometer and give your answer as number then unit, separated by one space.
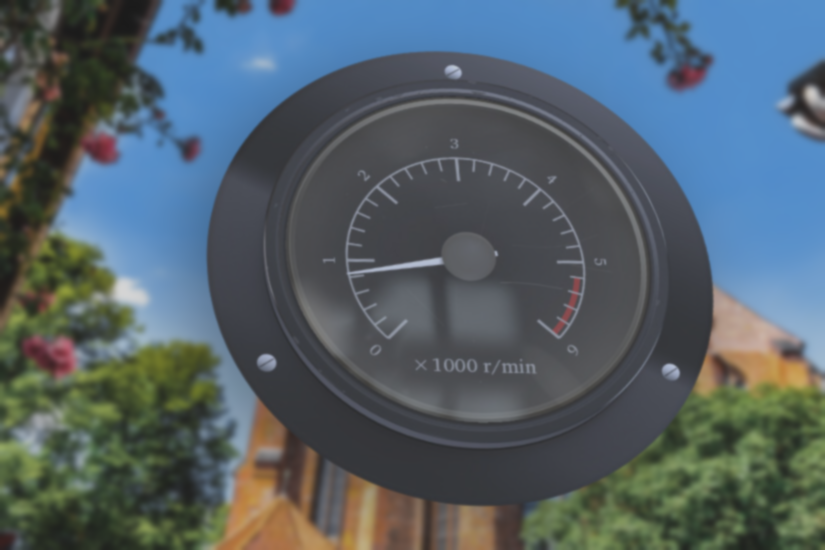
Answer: 800 rpm
